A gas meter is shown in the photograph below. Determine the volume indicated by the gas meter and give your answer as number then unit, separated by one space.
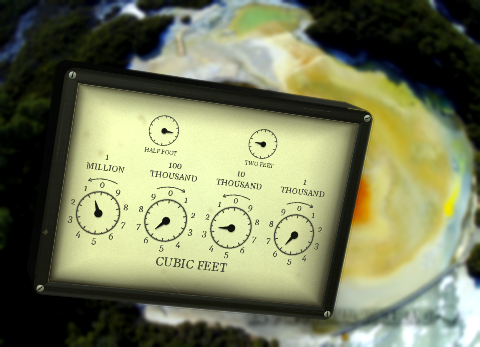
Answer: 62600 ft³
